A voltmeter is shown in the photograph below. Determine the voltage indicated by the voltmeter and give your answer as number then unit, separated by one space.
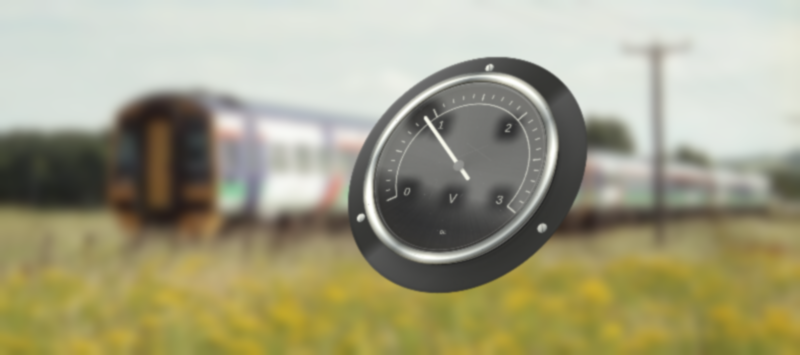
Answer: 0.9 V
